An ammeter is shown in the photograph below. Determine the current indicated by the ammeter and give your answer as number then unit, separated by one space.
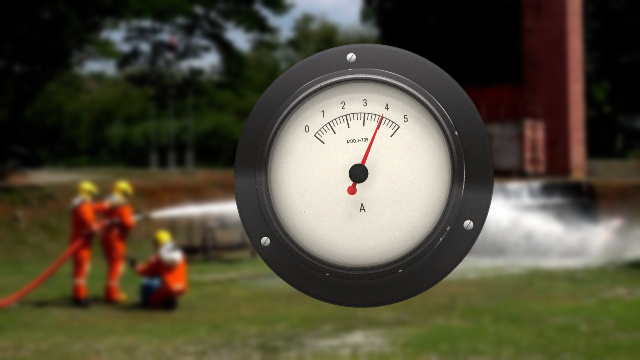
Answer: 4 A
